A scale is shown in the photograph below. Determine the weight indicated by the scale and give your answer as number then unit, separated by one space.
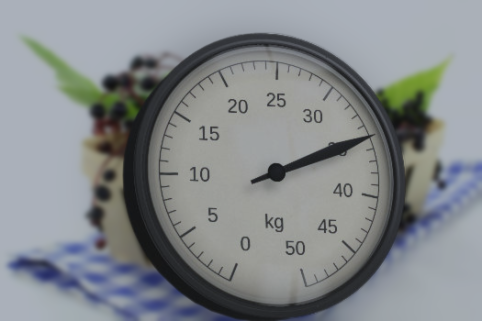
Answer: 35 kg
